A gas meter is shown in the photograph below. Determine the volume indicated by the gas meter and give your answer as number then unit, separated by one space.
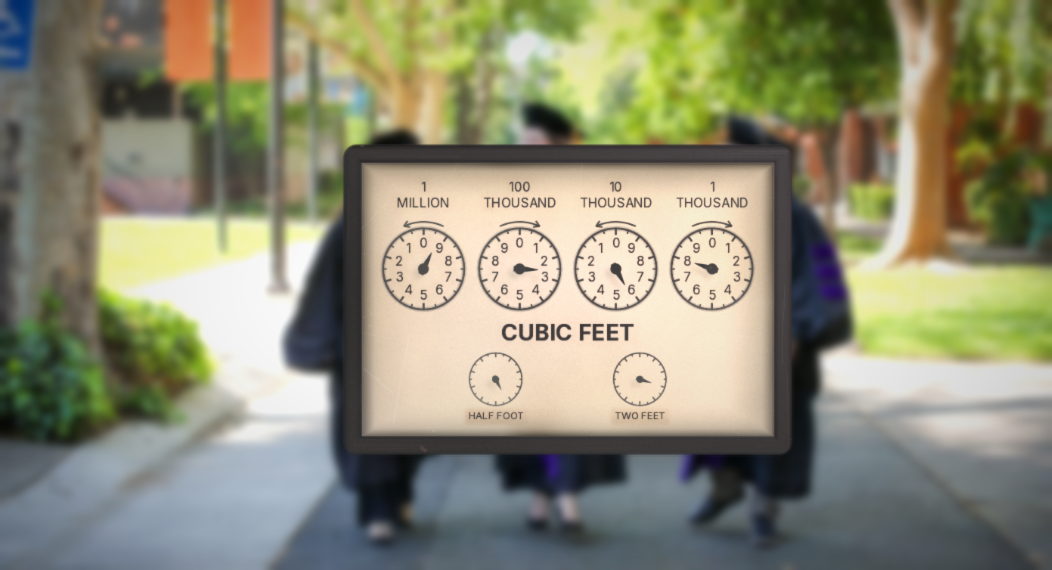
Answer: 925800 ft³
